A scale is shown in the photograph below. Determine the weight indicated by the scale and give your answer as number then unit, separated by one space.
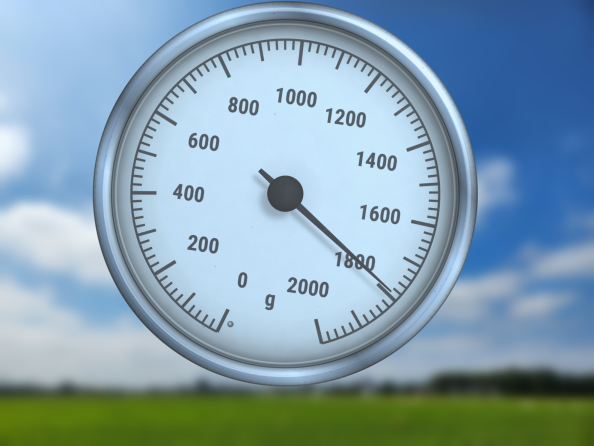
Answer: 1790 g
